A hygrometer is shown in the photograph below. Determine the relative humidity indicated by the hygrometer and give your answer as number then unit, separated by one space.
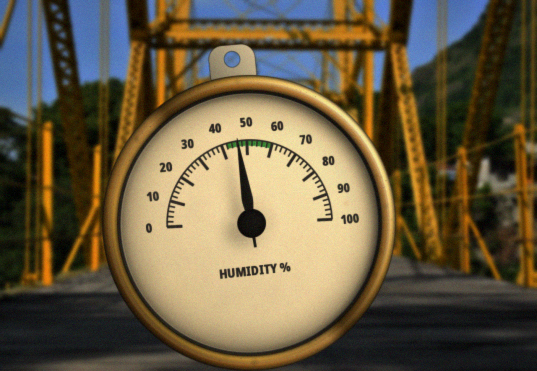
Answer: 46 %
